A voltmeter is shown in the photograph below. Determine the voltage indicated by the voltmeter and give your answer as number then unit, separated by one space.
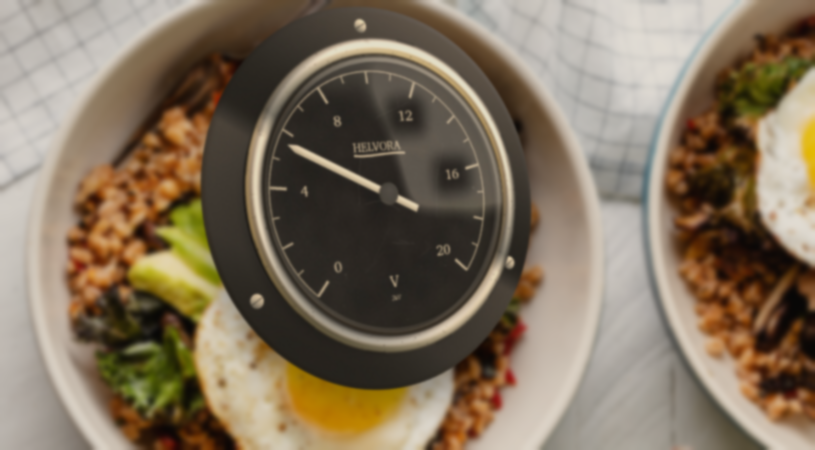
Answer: 5.5 V
